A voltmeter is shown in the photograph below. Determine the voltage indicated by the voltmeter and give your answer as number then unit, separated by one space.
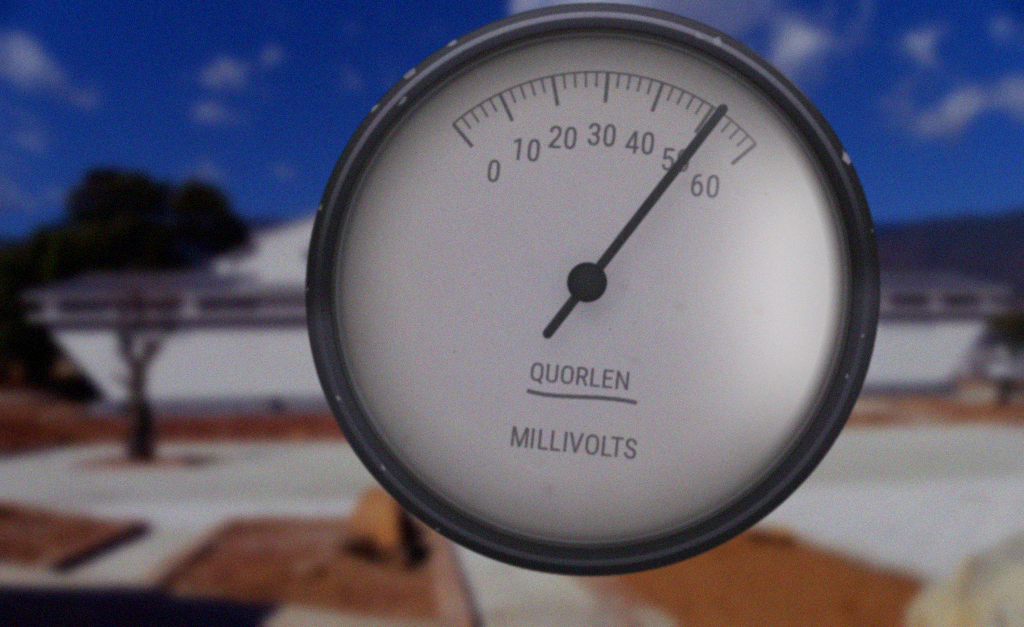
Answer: 52 mV
